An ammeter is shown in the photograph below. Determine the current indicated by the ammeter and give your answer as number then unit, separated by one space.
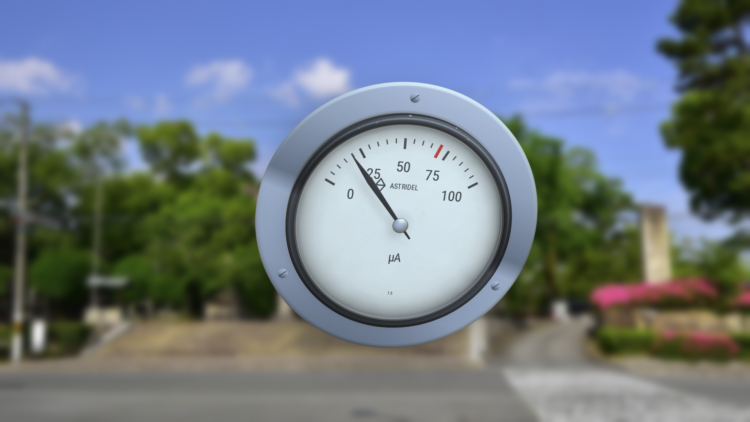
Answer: 20 µA
